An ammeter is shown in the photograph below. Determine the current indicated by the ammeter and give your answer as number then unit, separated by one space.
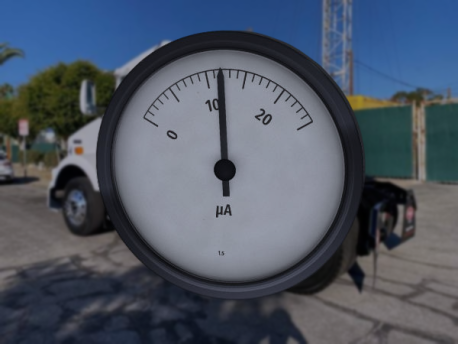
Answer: 12 µA
